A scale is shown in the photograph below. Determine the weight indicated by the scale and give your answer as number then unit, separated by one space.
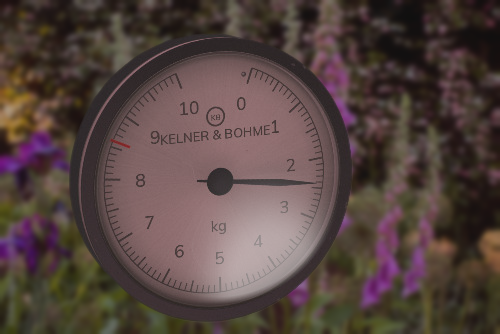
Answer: 2.4 kg
